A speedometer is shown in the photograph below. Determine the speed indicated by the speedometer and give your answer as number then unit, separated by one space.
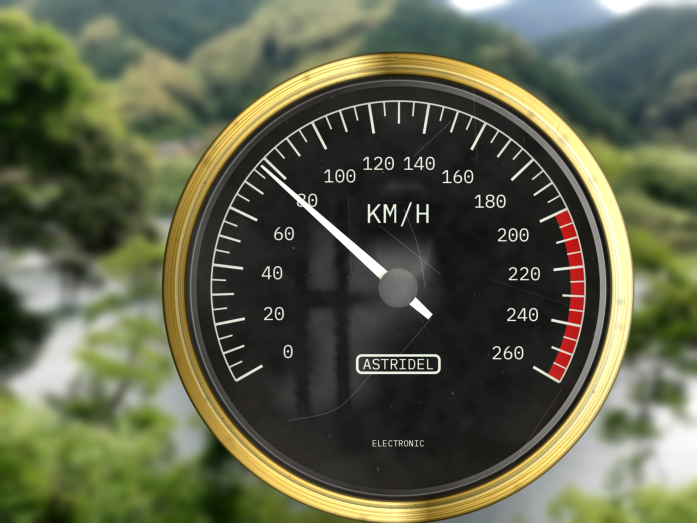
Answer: 77.5 km/h
